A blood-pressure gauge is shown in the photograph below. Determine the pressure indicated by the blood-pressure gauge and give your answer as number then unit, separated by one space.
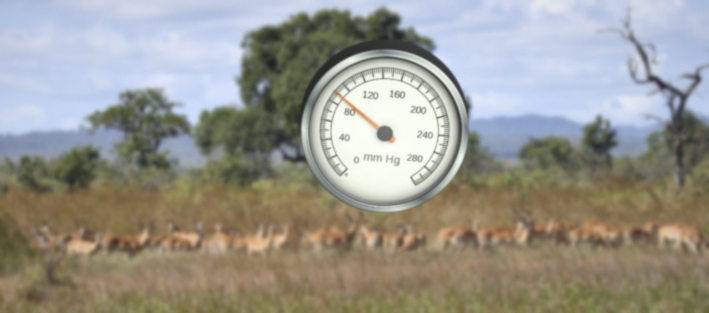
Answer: 90 mmHg
